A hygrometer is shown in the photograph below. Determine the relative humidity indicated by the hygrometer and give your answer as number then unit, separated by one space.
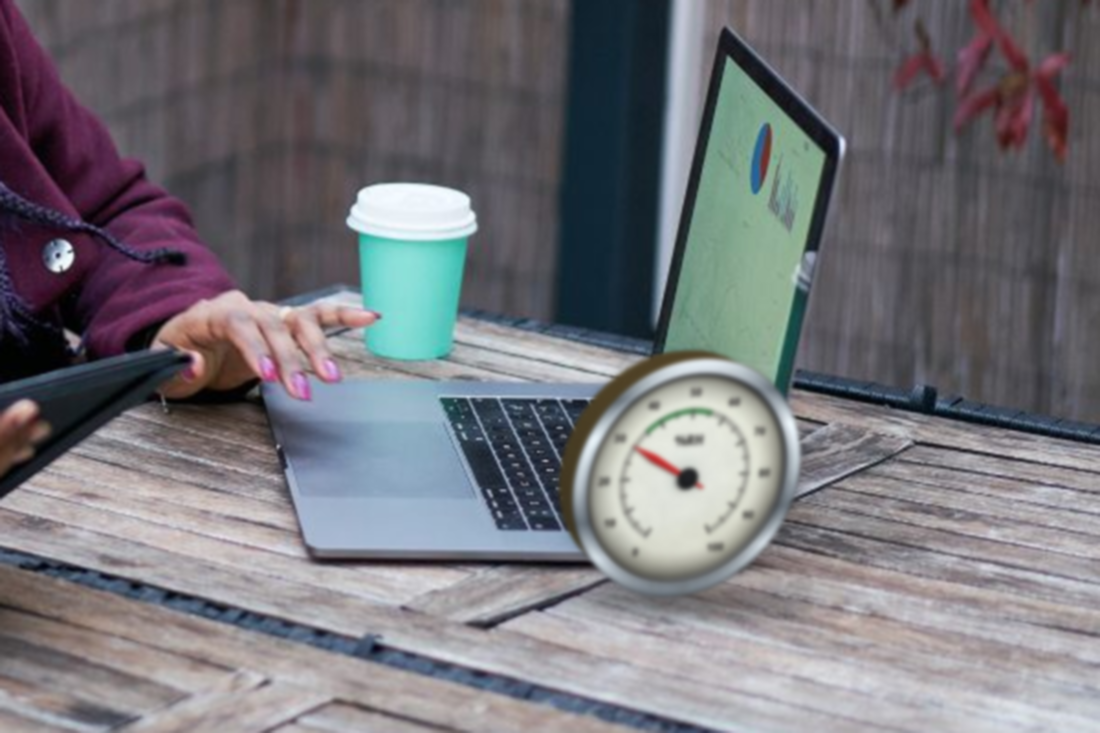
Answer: 30 %
